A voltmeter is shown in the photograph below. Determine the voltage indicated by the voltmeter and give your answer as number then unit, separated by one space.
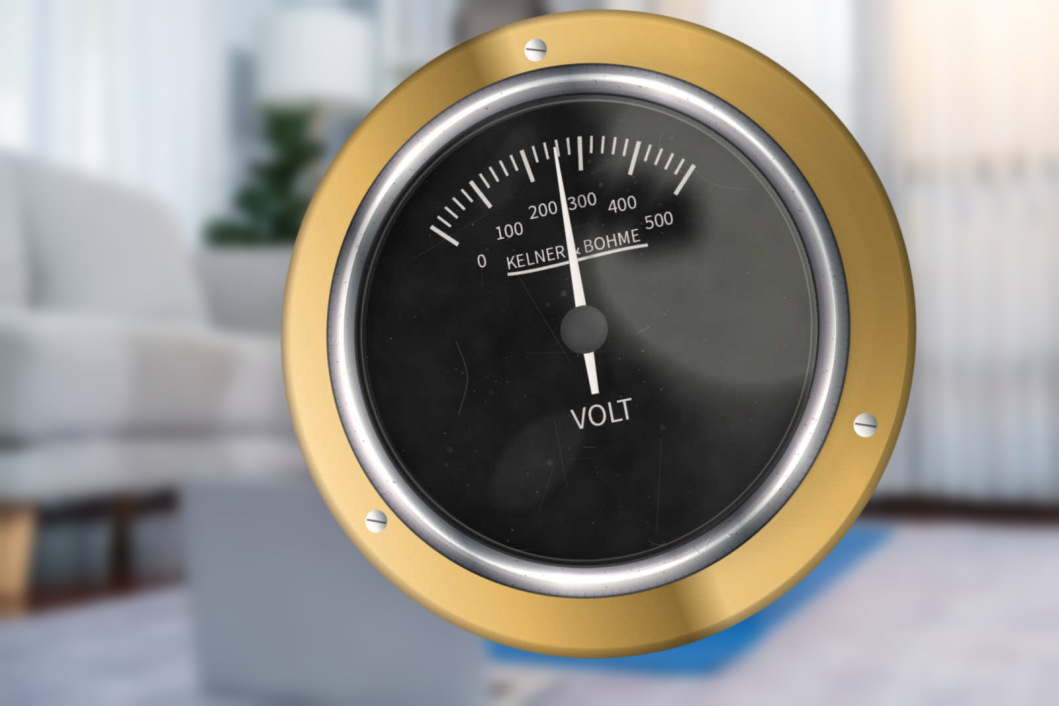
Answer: 260 V
